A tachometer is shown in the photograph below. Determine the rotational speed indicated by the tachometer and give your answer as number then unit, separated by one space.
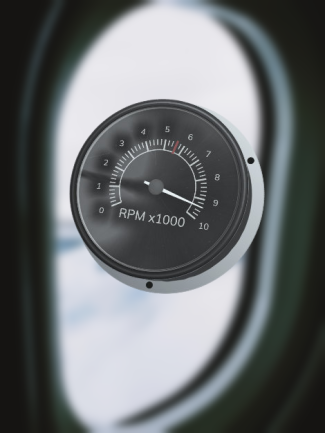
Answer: 9400 rpm
